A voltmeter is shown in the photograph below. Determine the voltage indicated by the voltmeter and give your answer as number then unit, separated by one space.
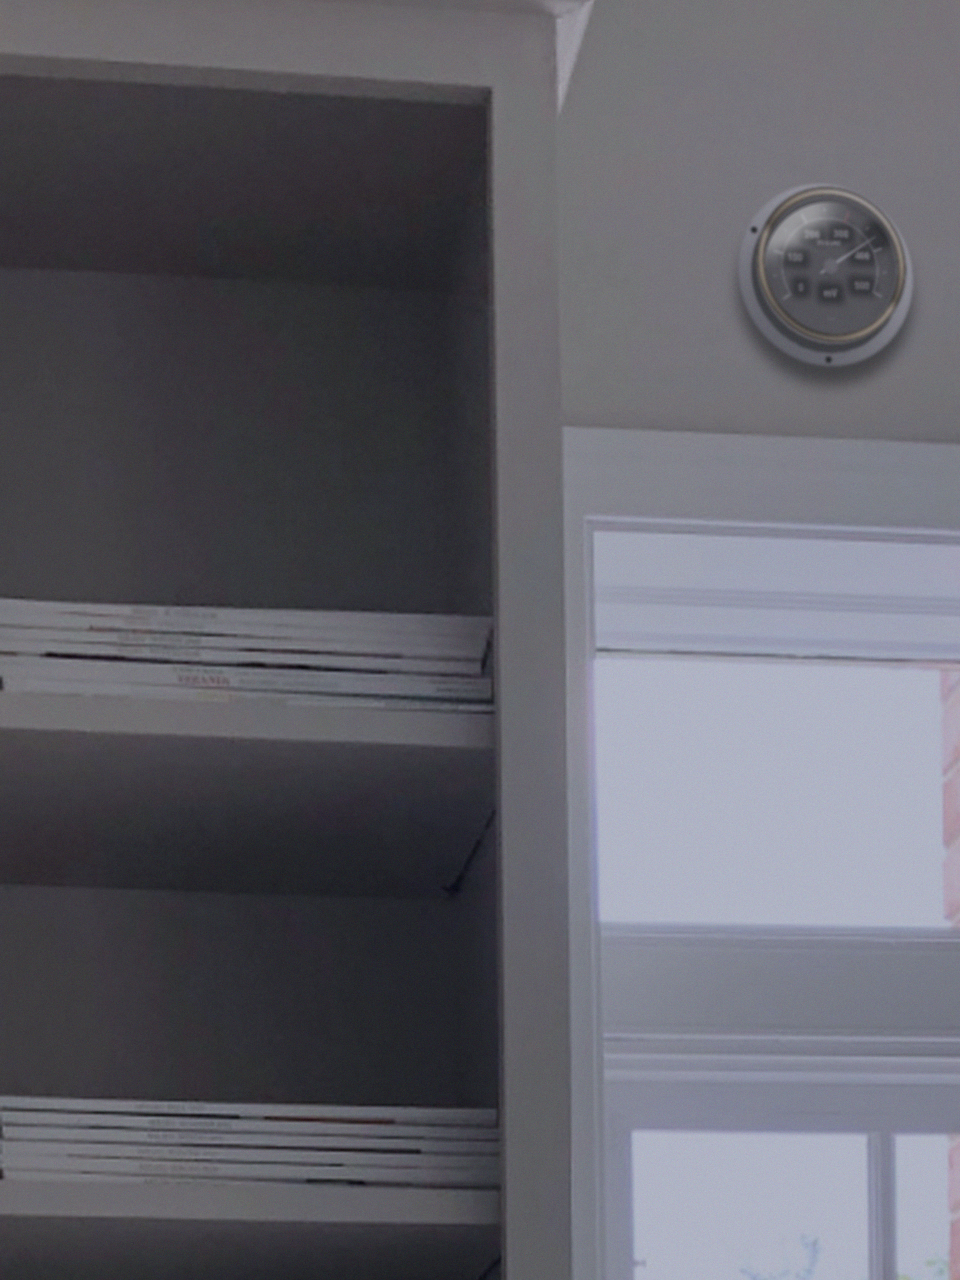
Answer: 375 mV
